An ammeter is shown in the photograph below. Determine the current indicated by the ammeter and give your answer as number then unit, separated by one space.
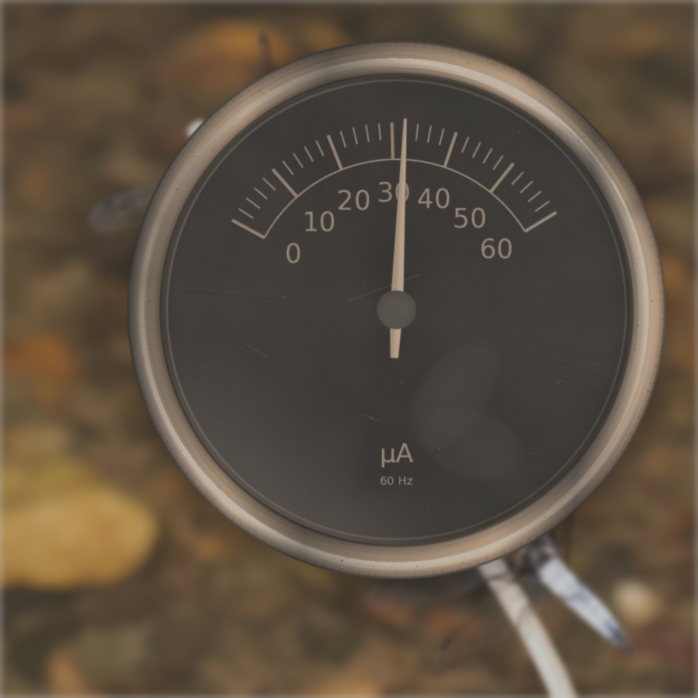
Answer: 32 µA
